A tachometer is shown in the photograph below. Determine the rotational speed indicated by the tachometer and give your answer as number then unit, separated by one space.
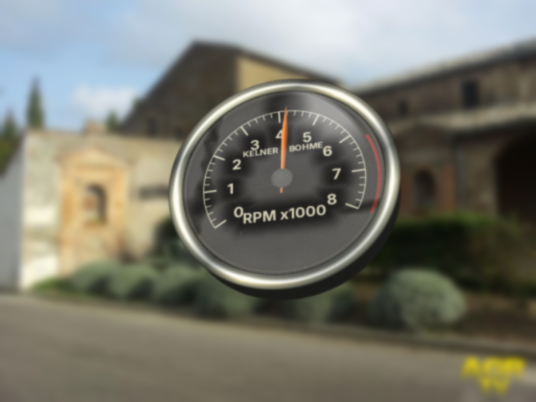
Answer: 4200 rpm
